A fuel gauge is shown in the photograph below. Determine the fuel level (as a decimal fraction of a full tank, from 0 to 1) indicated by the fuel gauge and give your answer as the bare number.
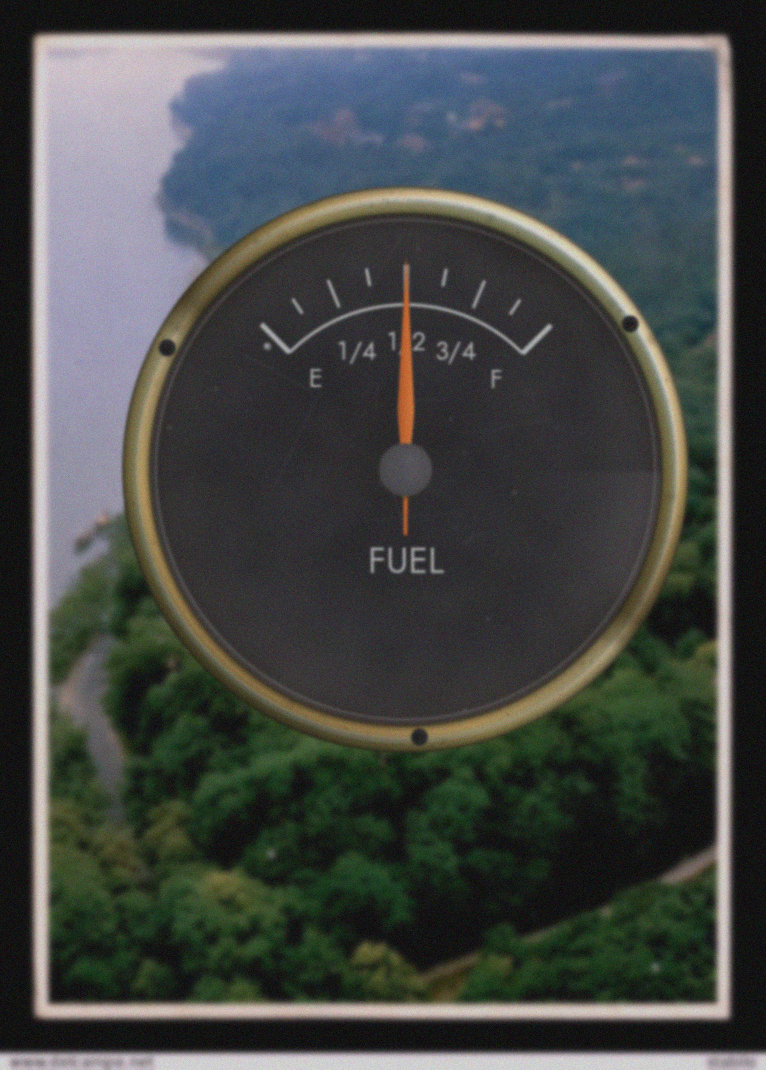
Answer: 0.5
